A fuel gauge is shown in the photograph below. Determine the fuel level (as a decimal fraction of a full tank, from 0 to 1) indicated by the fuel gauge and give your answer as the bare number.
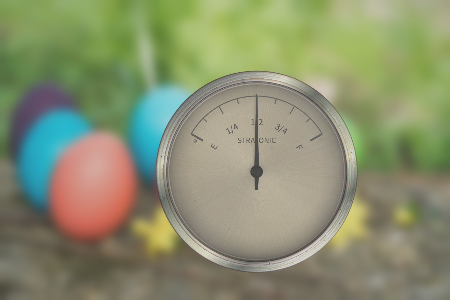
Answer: 0.5
